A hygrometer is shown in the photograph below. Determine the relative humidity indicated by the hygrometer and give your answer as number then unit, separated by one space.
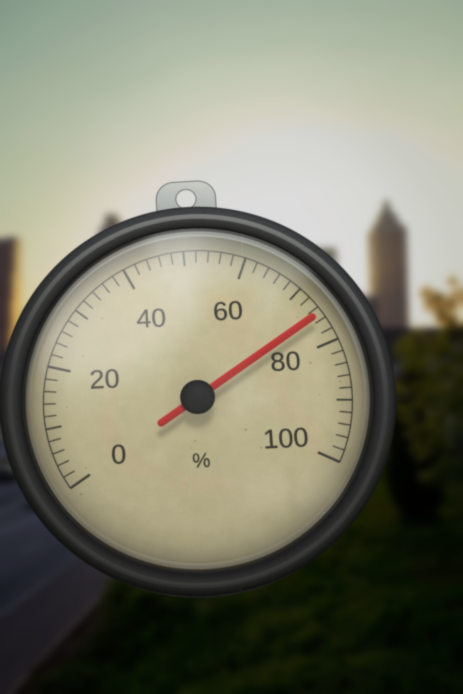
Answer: 75 %
